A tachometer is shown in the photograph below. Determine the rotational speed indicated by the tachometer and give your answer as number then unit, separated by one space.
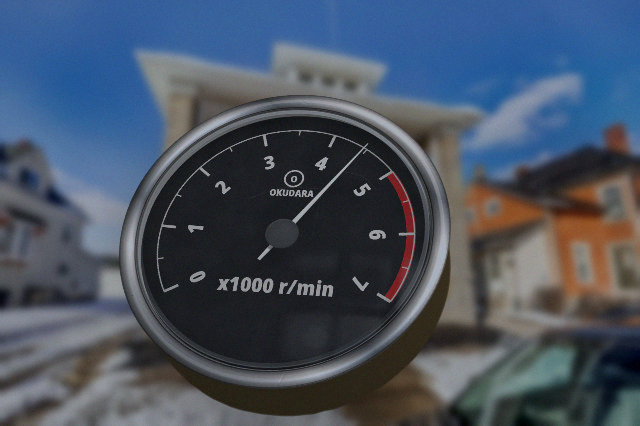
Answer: 4500 rpm
